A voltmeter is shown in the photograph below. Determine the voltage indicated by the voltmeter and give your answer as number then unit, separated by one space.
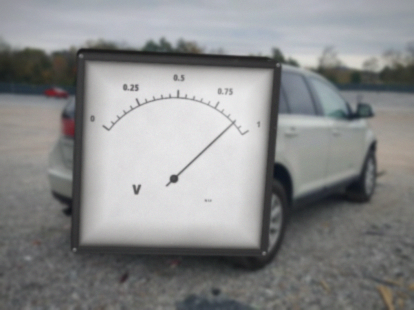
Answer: 0.9 V
